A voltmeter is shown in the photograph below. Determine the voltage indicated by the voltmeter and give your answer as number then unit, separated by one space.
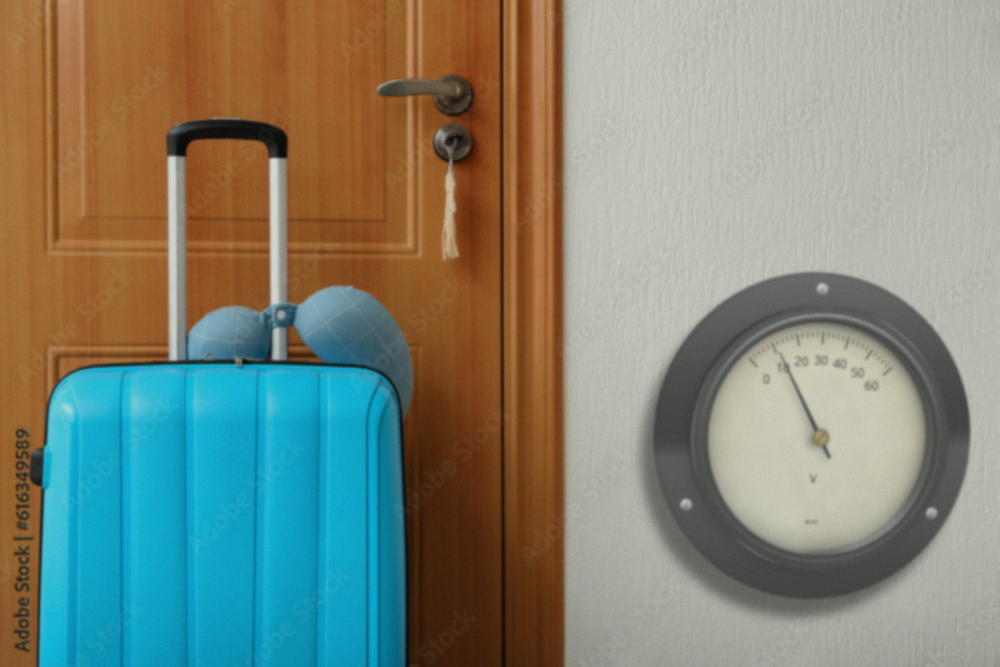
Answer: 10 V
